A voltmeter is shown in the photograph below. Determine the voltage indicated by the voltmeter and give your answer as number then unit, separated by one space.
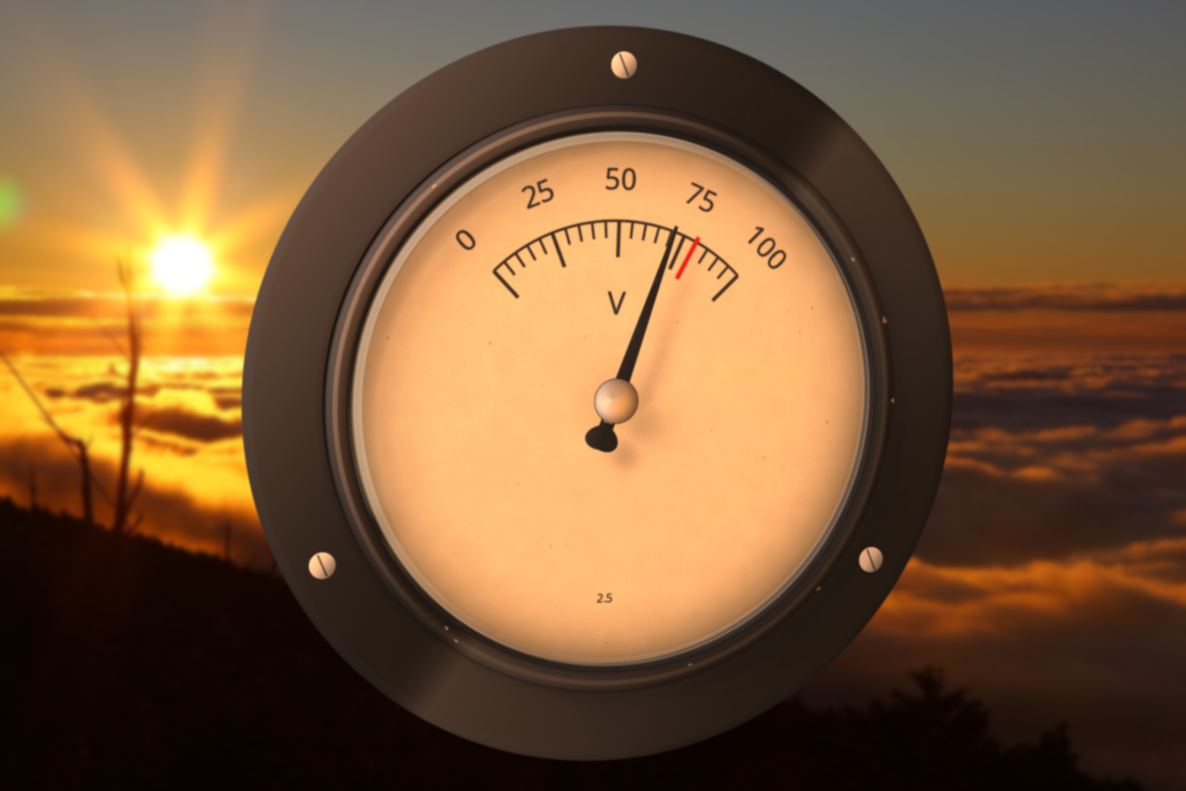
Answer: 70 V
